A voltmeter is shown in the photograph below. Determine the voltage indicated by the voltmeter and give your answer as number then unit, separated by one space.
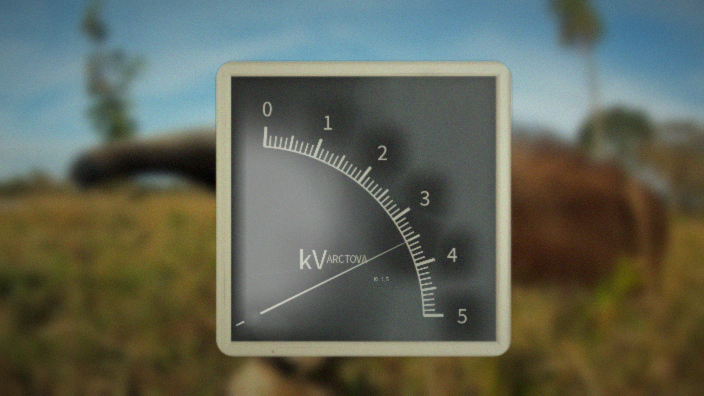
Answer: 3.5 kV
